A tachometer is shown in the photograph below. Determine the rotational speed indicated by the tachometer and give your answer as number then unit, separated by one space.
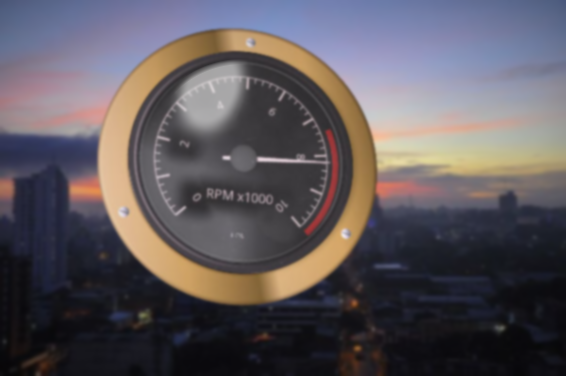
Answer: 8200 rpm
